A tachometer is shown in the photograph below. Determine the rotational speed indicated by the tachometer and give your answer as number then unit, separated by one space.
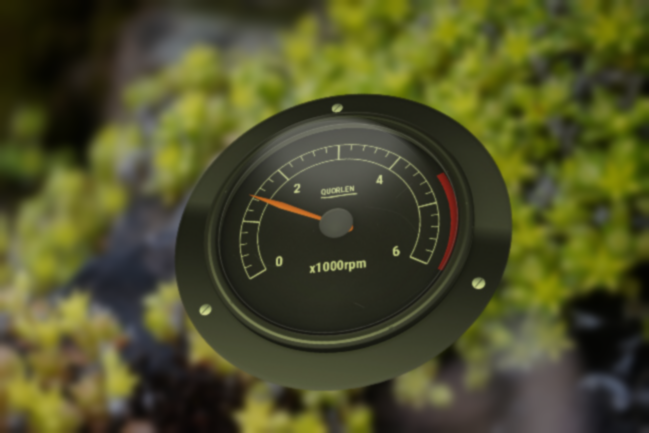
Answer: 1400 rpm
